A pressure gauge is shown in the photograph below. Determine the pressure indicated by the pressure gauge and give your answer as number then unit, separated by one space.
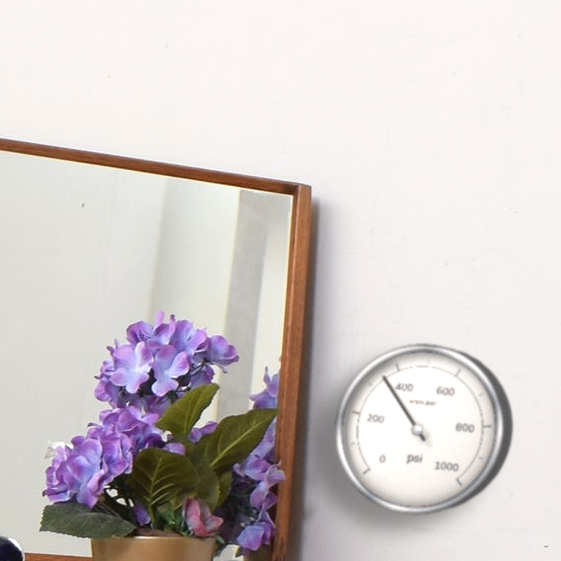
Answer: 350 psi
